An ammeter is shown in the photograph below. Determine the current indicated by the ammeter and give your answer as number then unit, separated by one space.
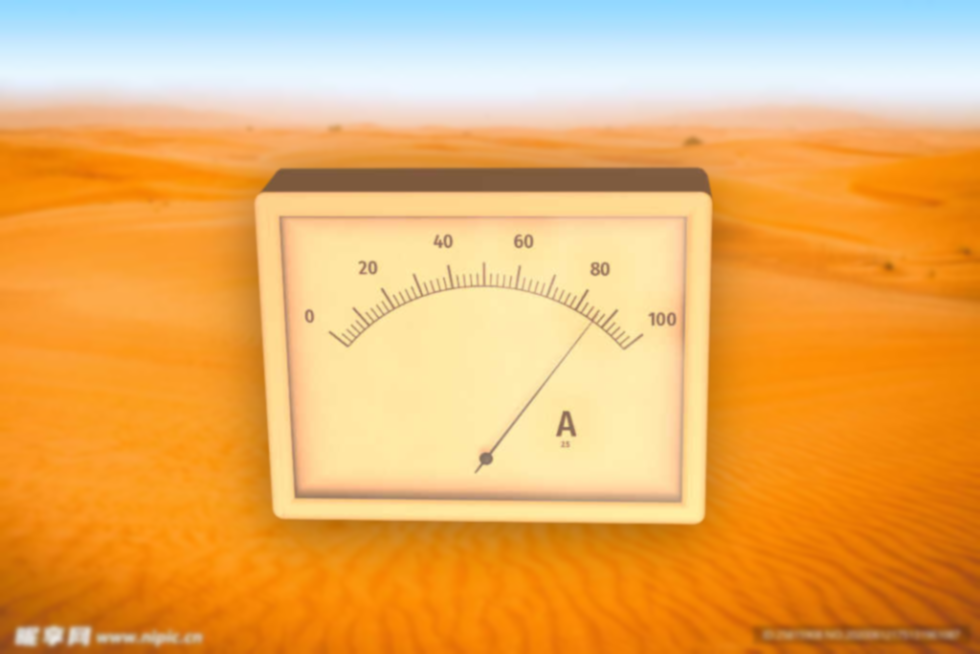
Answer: 86 A
